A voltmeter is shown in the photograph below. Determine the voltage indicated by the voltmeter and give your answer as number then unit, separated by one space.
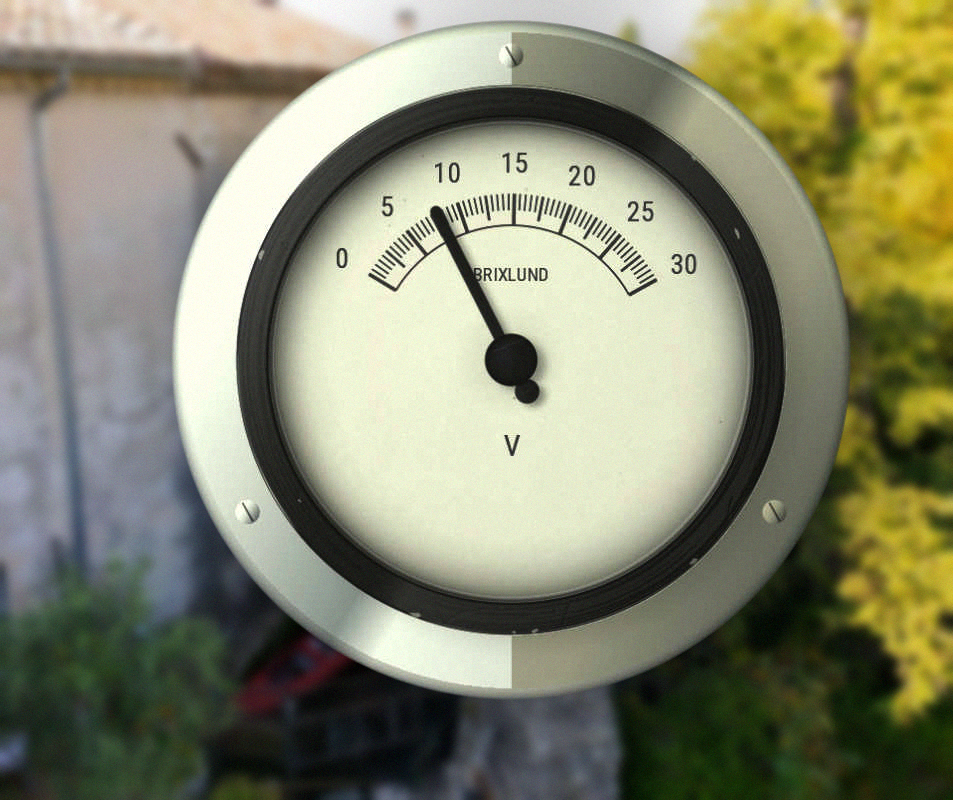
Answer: 8 V
